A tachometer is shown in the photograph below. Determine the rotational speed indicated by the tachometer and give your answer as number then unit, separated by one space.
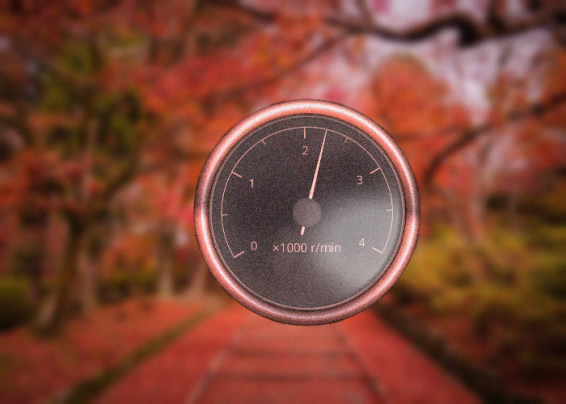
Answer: 2250 rpm
